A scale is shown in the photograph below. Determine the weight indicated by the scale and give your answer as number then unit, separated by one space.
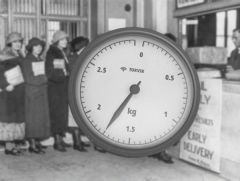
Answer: 1.75 kg
